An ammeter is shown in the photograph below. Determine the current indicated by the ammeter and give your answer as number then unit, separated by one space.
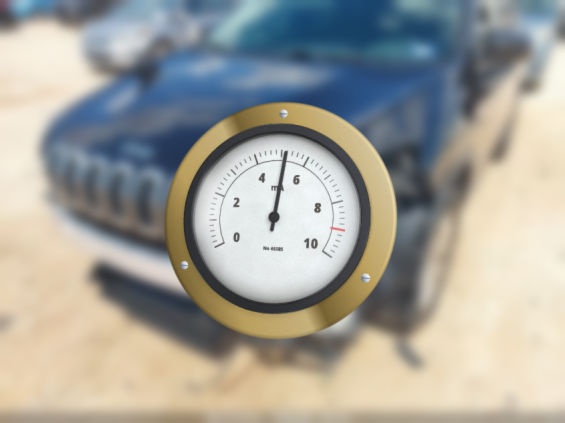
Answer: 5.2 mA
